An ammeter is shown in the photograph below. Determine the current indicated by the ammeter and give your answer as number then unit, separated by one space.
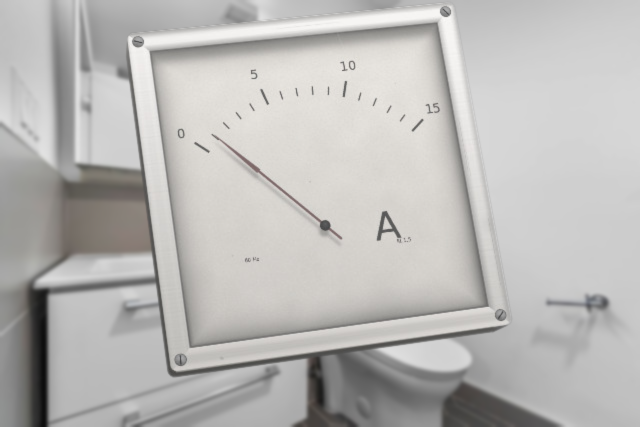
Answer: 1 A
